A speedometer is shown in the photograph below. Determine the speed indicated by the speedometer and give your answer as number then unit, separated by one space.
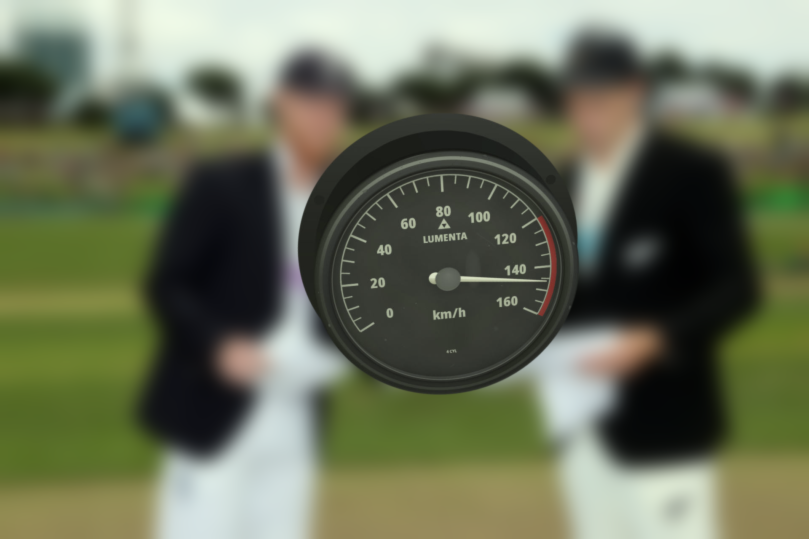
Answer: 145 km/h
